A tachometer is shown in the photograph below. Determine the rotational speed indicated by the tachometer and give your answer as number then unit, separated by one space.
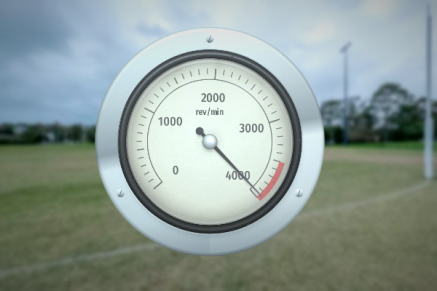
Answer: 3950 rpm
